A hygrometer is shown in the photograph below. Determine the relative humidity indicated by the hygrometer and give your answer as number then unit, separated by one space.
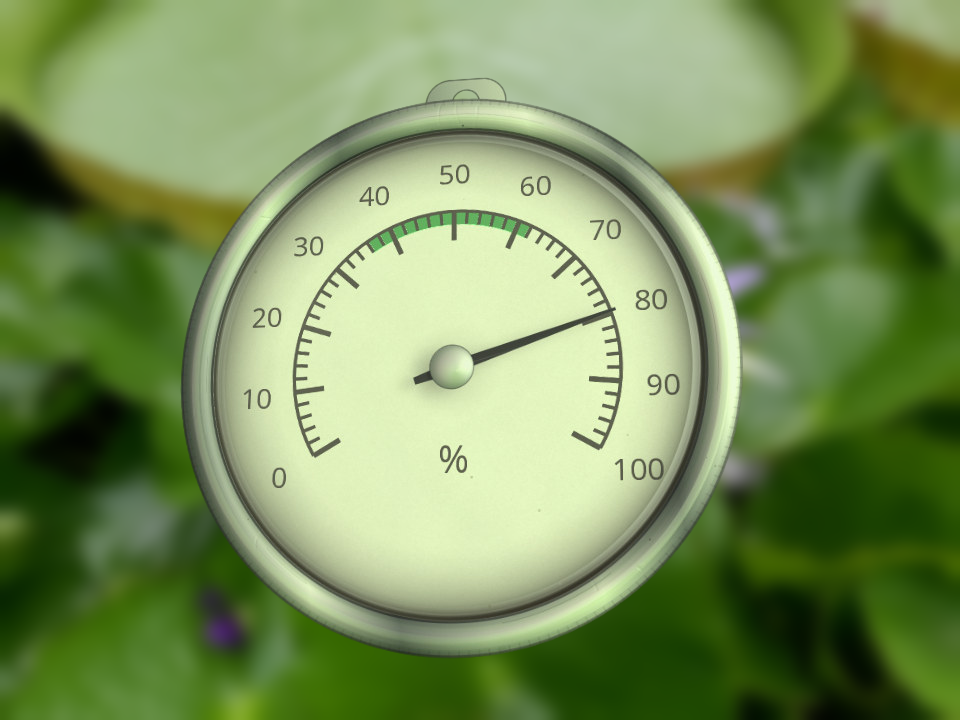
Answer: 80 %
